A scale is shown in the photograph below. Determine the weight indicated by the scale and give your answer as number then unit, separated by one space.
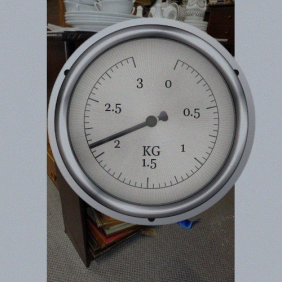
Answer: 2.1 kg
